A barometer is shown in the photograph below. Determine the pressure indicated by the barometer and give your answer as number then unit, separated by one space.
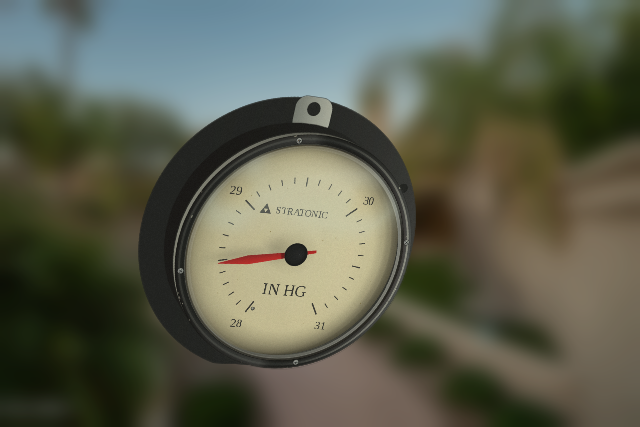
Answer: 28.5 inHg
